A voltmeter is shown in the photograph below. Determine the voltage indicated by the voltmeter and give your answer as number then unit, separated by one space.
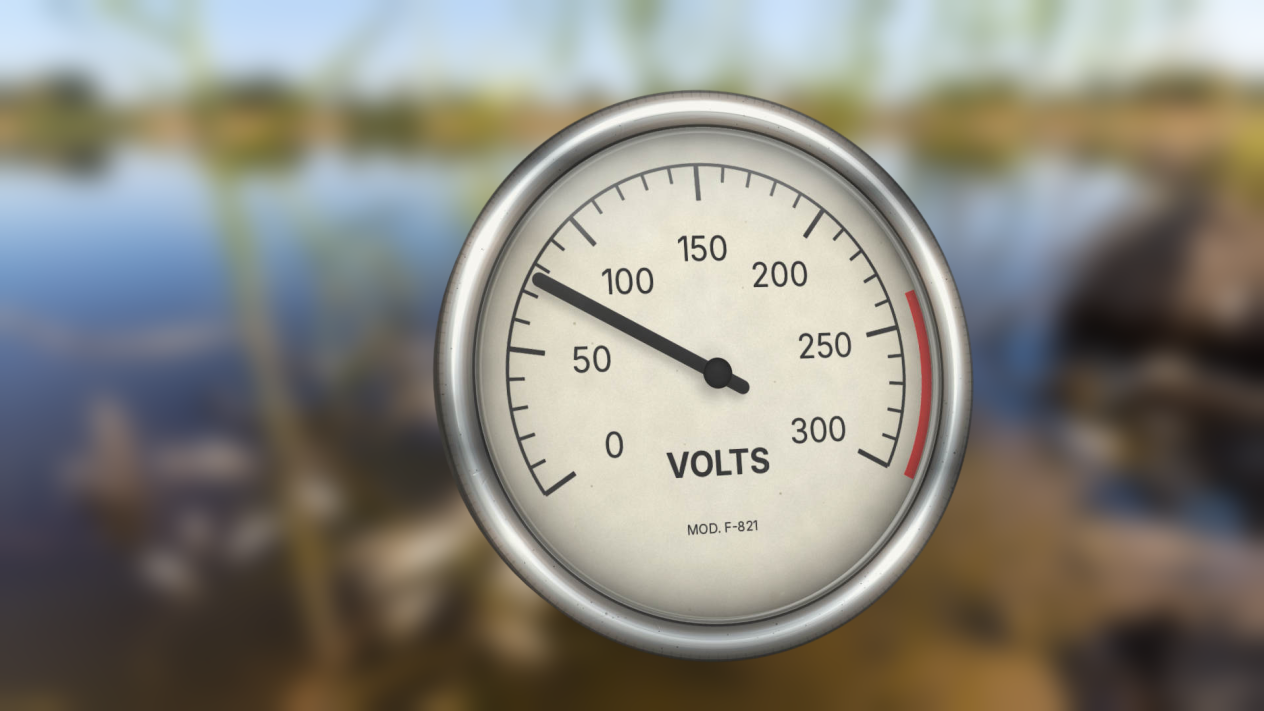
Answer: 75 V
